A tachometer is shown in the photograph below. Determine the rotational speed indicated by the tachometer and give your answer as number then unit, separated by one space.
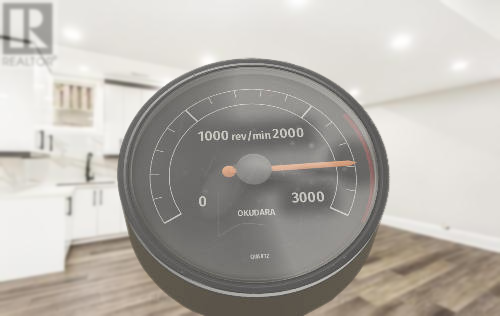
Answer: 2600 rpm
